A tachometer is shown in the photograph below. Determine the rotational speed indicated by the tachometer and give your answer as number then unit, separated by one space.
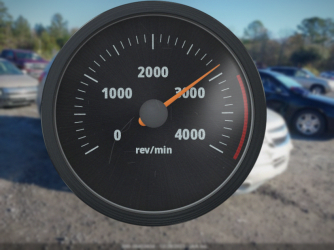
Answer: 2900 rpm
